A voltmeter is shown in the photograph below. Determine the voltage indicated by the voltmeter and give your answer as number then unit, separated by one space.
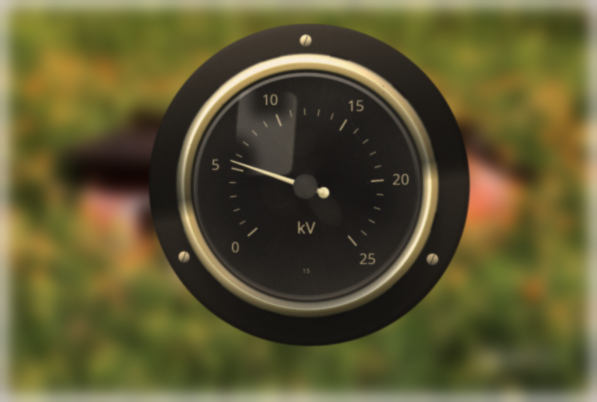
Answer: 5.5 kV
